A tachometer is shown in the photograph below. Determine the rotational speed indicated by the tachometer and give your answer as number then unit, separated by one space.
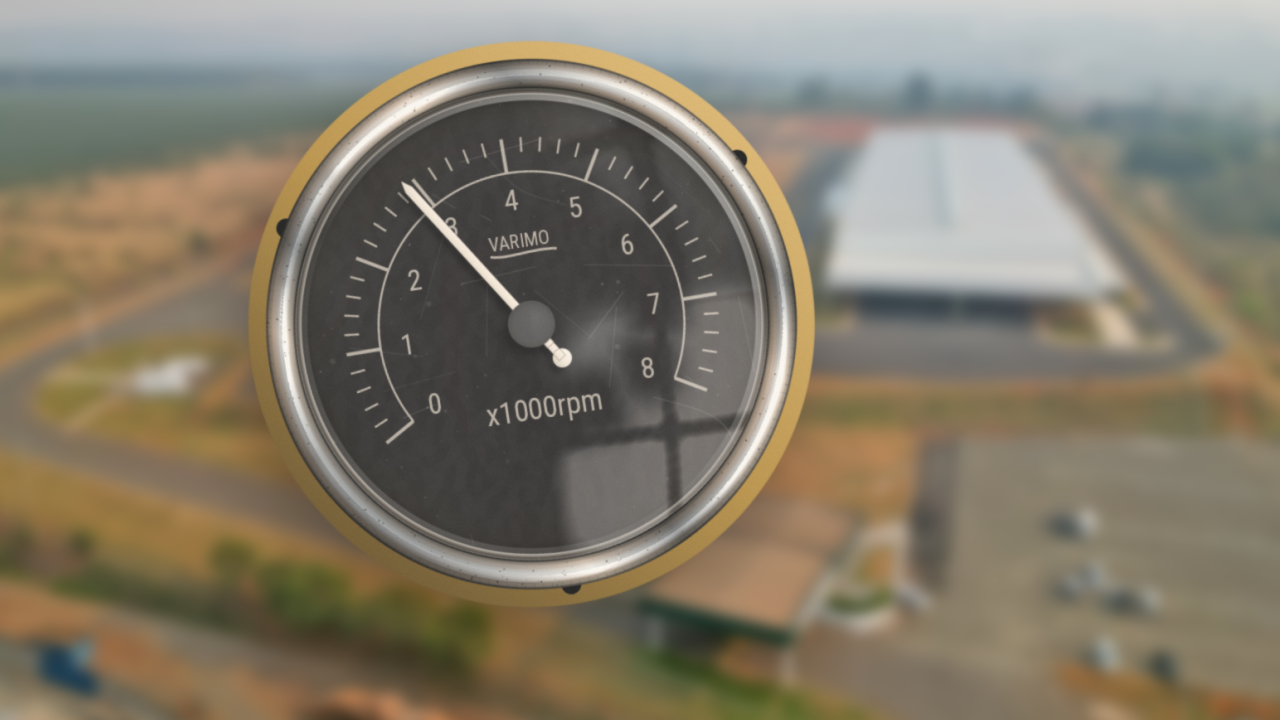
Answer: 2900 rpm
